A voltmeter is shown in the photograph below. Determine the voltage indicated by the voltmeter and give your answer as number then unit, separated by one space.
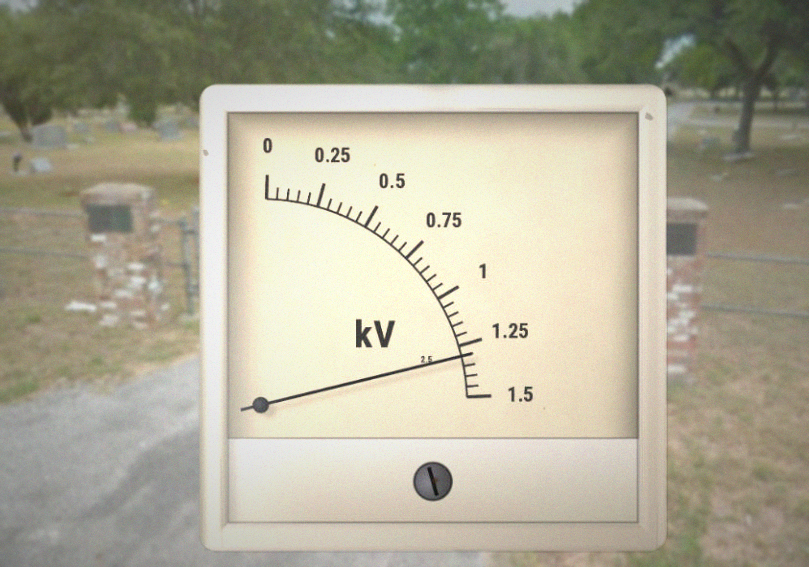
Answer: 1.3 kV
